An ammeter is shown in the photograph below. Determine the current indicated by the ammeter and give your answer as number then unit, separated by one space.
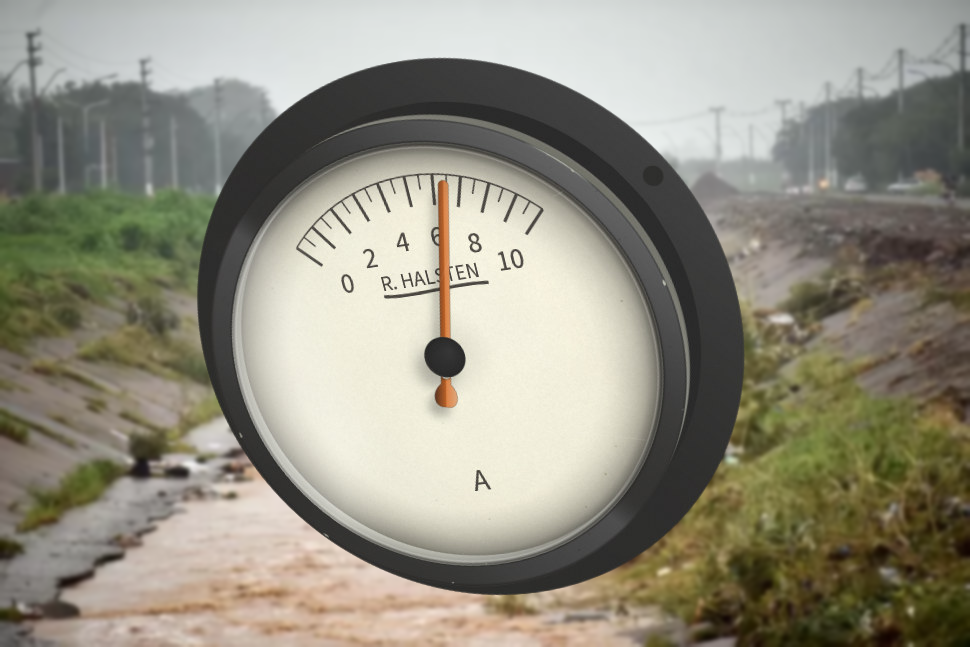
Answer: 6.5 A
